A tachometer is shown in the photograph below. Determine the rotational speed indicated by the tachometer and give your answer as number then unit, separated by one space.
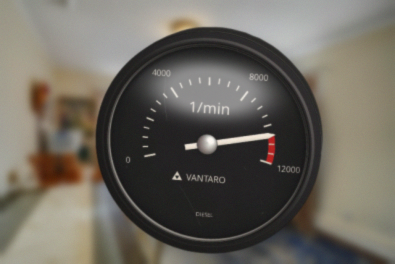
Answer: 10500 rpm
